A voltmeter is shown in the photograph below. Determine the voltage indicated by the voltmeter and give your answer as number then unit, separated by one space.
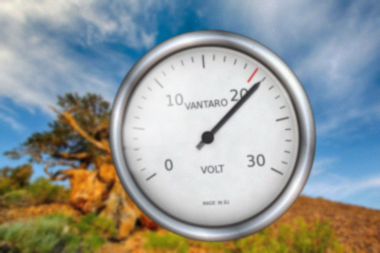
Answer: 21 V
